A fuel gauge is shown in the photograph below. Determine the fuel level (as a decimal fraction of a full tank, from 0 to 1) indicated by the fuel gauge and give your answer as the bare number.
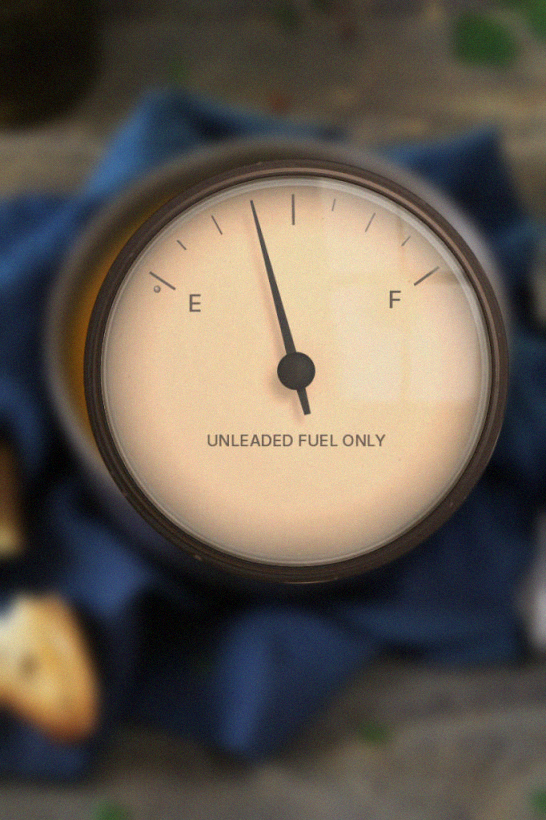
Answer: 0.375
